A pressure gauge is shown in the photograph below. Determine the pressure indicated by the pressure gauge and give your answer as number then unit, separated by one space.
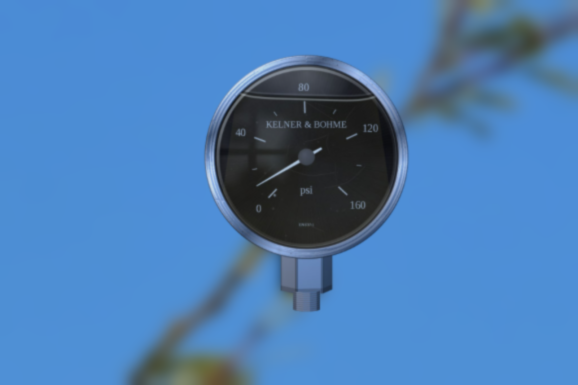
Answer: 10 psi
